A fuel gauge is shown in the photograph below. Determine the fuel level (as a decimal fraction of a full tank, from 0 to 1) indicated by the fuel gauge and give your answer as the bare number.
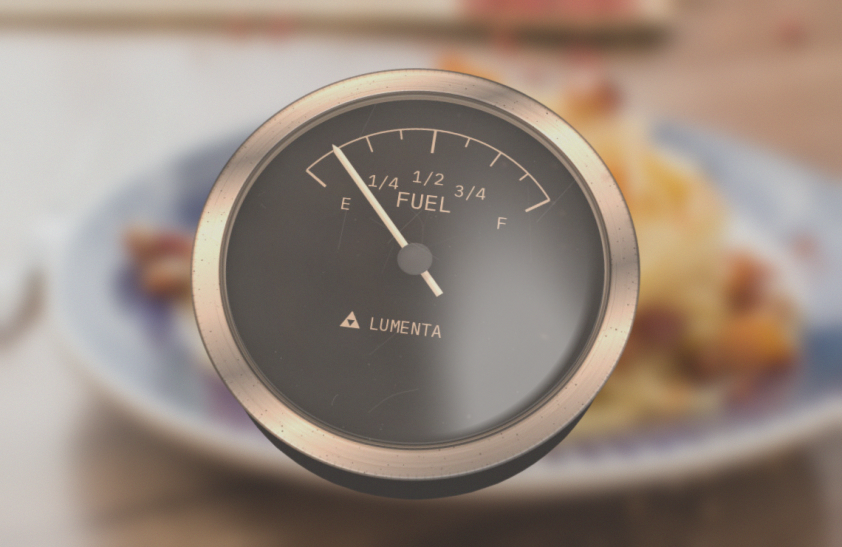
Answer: 0.125
